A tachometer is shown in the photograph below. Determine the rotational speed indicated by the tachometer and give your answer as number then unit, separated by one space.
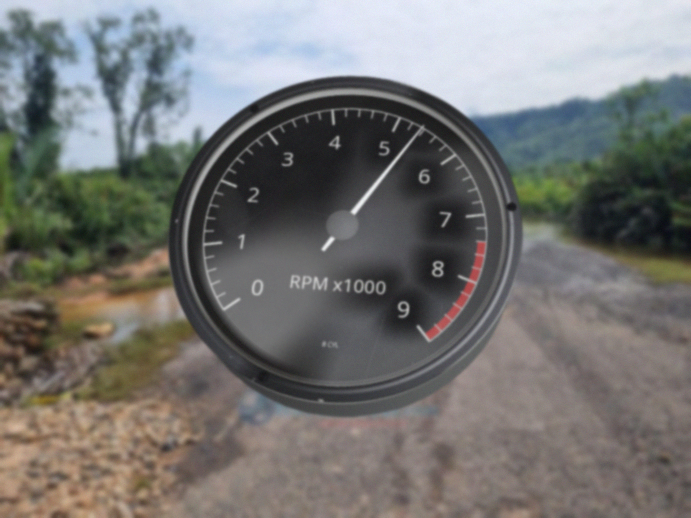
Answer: 5400 rpm
